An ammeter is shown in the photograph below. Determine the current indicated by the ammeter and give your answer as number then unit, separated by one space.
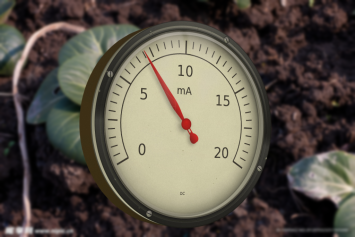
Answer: 7 mA
